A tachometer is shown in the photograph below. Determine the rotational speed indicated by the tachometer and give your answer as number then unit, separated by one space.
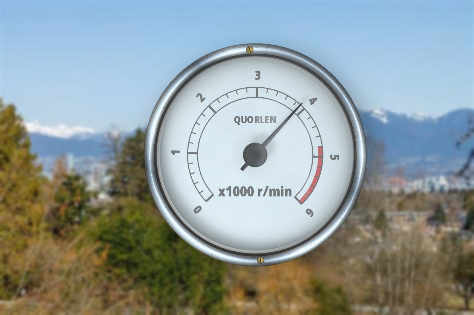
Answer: 3900 rpm
